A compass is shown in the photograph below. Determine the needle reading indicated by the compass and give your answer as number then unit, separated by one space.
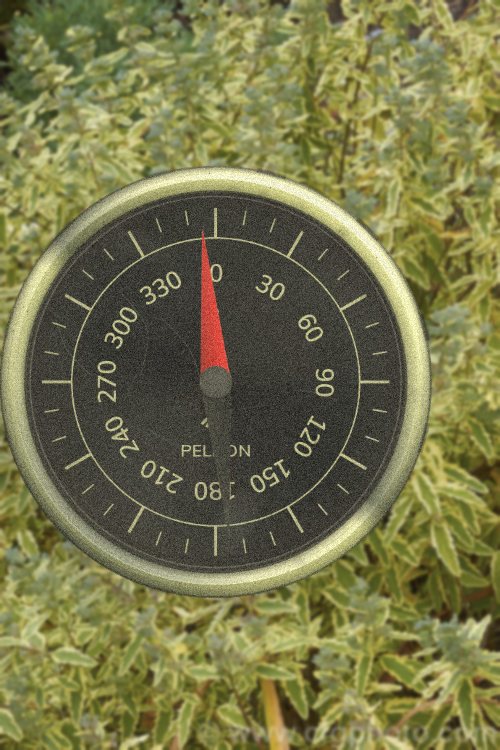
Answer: 355 °
